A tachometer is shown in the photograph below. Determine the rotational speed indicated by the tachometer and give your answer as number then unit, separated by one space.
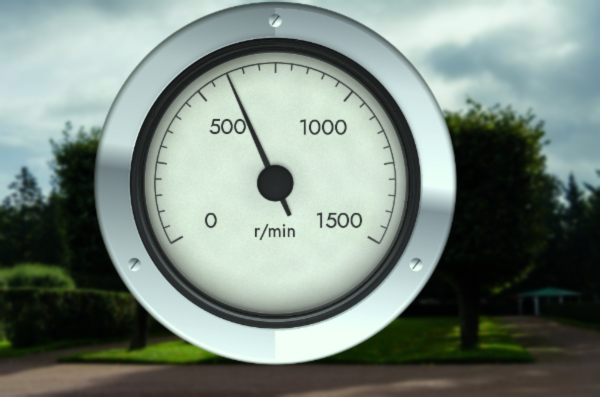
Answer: 600 rpm
